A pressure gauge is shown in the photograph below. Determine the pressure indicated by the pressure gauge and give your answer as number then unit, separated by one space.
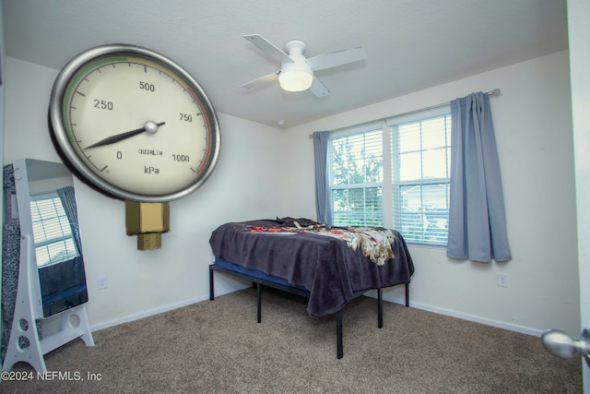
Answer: 75 kPa
